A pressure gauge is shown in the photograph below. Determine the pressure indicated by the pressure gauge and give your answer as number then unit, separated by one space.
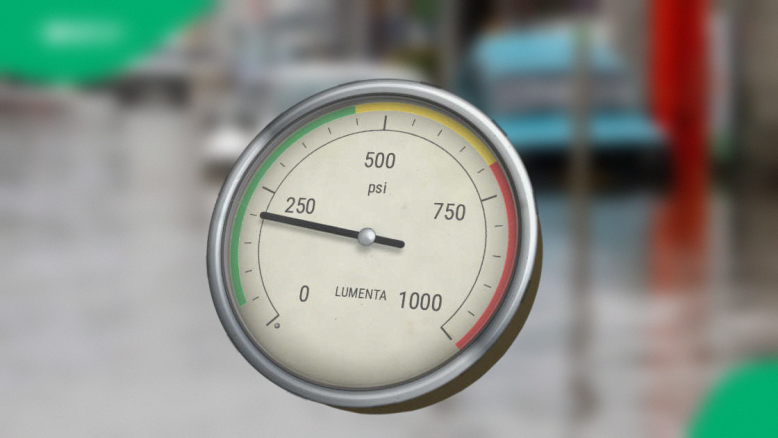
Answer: 200 psi
